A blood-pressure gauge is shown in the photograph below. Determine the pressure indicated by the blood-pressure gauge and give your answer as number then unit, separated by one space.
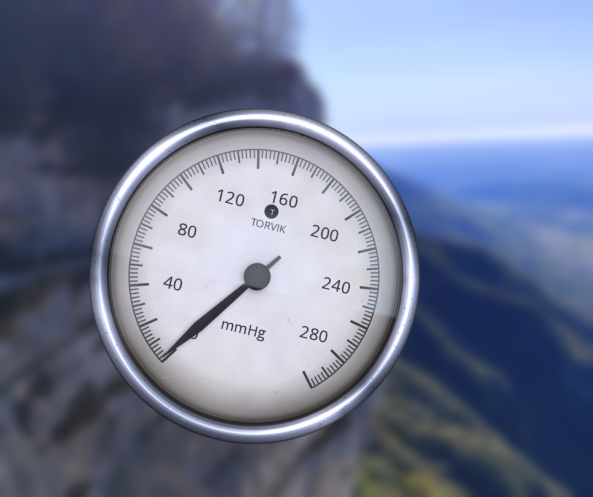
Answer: 2 mmHg
